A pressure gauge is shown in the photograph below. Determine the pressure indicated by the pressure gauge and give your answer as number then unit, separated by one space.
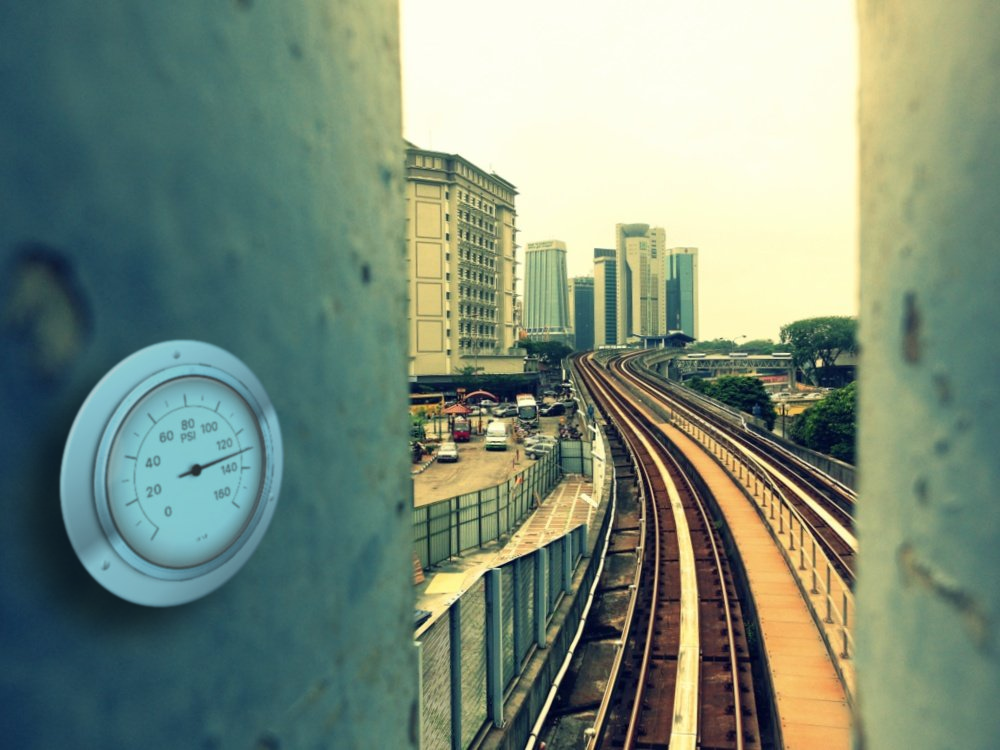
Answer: 130 psi
